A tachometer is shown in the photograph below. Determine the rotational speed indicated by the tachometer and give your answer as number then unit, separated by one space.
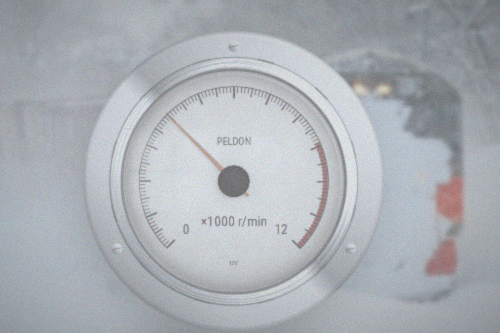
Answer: 4000 rpm
